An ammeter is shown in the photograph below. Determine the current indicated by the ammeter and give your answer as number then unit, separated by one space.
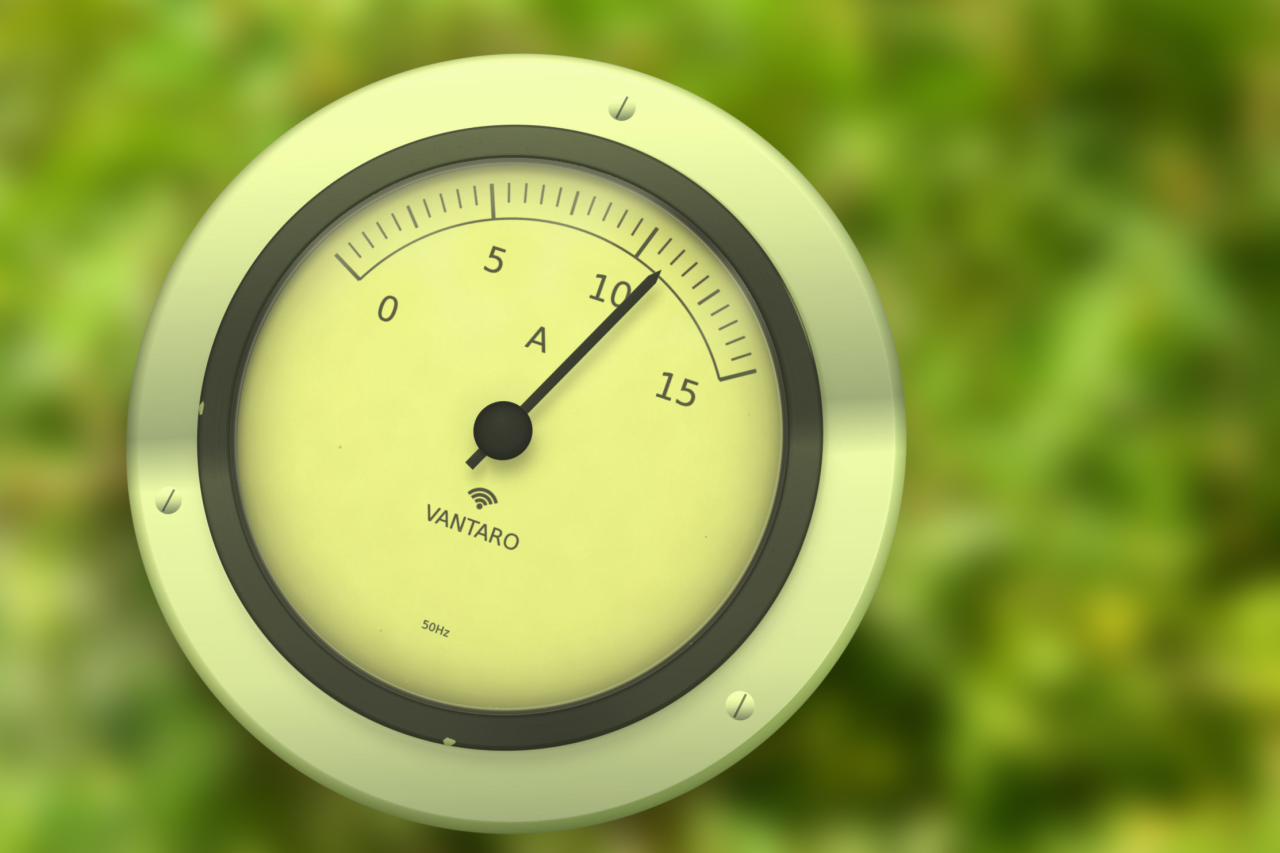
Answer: 11 A
